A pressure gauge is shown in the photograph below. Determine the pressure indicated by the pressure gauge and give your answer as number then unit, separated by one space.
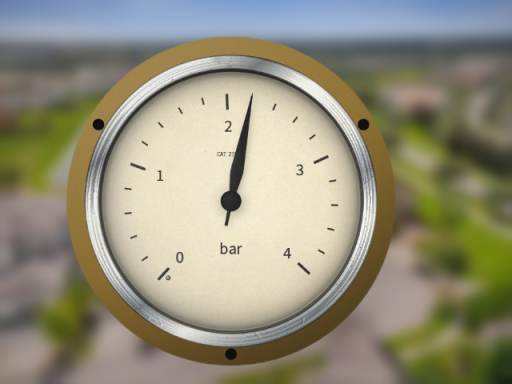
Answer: 2.2 bar
